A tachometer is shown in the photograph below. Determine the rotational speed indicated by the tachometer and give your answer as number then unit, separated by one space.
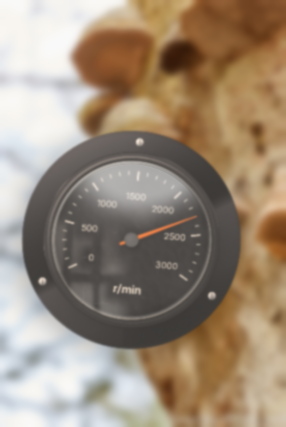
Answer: 2300 rpm
